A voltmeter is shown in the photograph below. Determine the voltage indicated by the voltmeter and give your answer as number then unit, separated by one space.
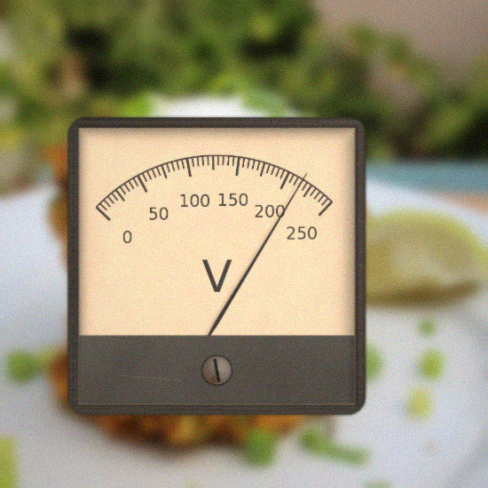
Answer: 215 V
